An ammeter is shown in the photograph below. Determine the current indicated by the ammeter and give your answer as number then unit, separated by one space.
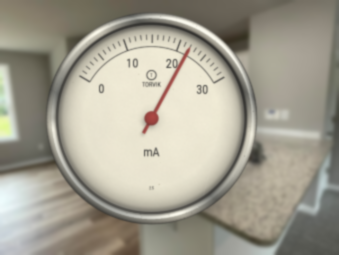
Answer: 22 mA
